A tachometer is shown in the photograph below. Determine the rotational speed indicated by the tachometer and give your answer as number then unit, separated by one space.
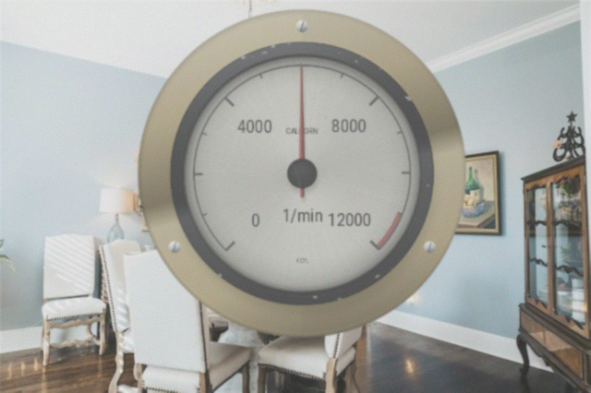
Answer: 6000 rpm
